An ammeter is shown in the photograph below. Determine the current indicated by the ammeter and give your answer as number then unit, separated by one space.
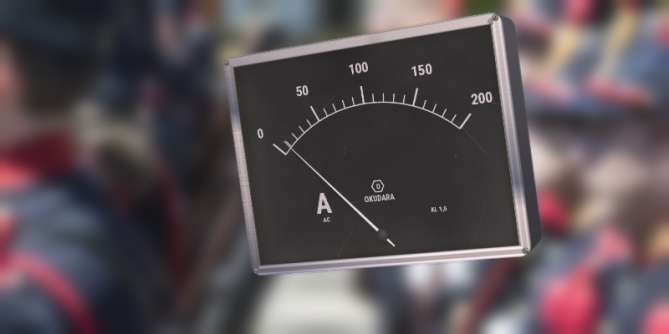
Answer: 10 A
